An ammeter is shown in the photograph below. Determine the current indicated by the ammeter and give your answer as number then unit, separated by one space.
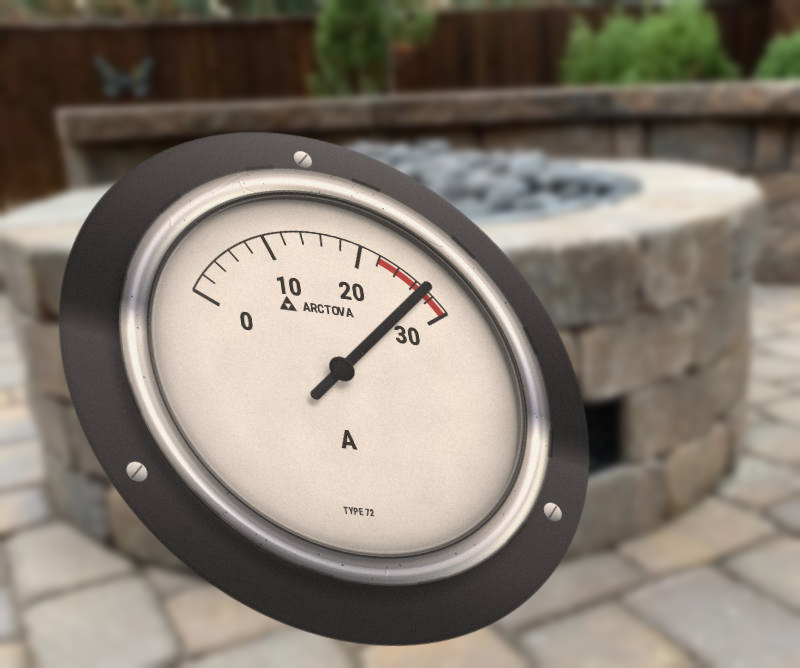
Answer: 27 A
